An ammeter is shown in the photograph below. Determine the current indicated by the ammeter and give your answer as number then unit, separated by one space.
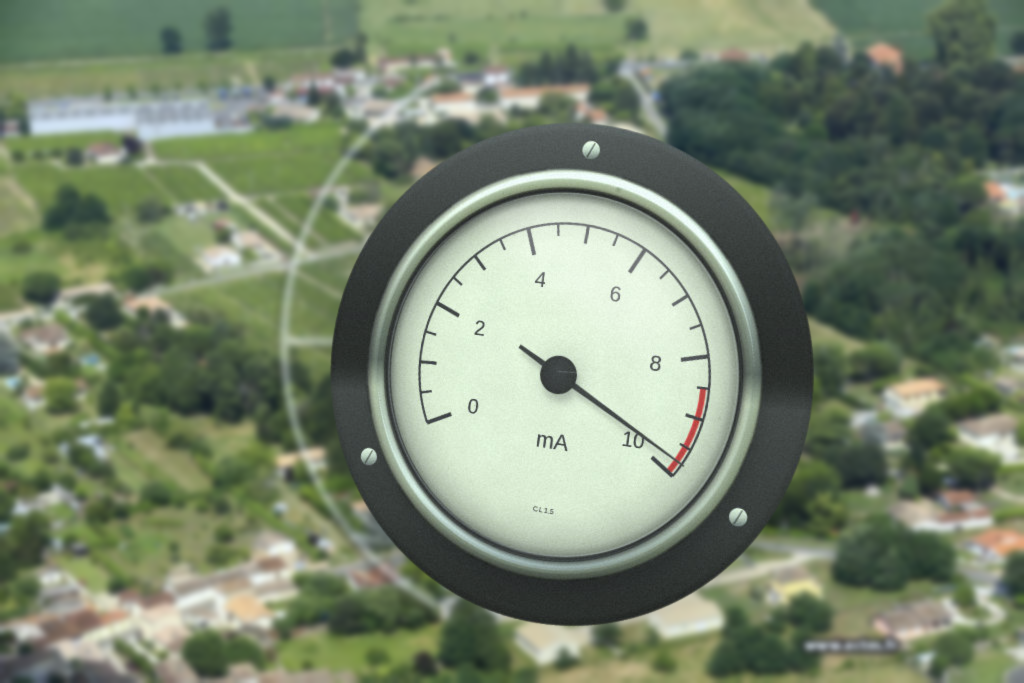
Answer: 9.75 mA
